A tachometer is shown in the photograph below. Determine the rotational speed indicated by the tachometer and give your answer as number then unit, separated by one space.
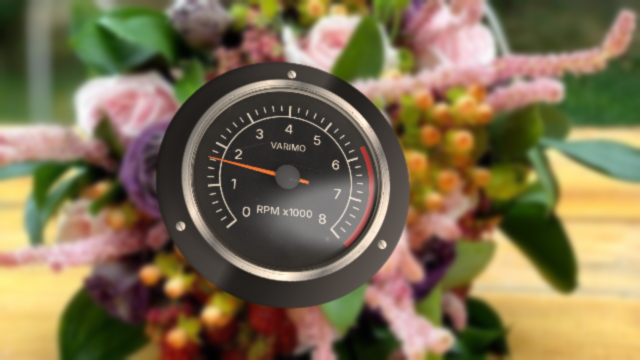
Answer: 1600 rpm
